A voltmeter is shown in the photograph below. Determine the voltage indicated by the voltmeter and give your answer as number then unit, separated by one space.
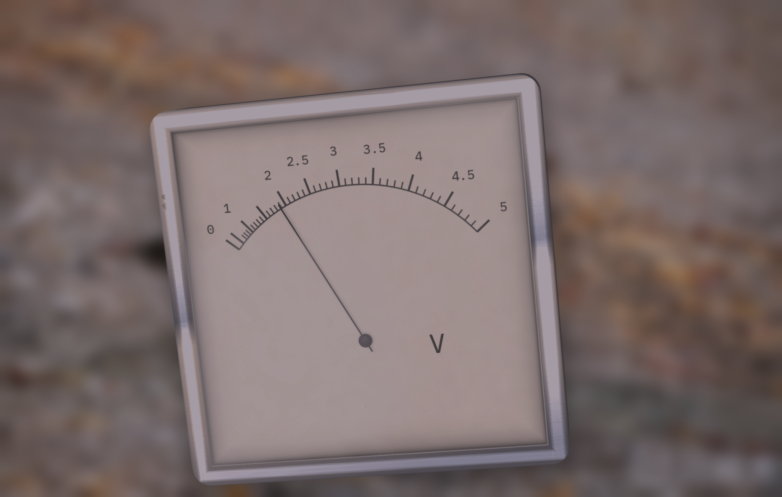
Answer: 1.9 V
